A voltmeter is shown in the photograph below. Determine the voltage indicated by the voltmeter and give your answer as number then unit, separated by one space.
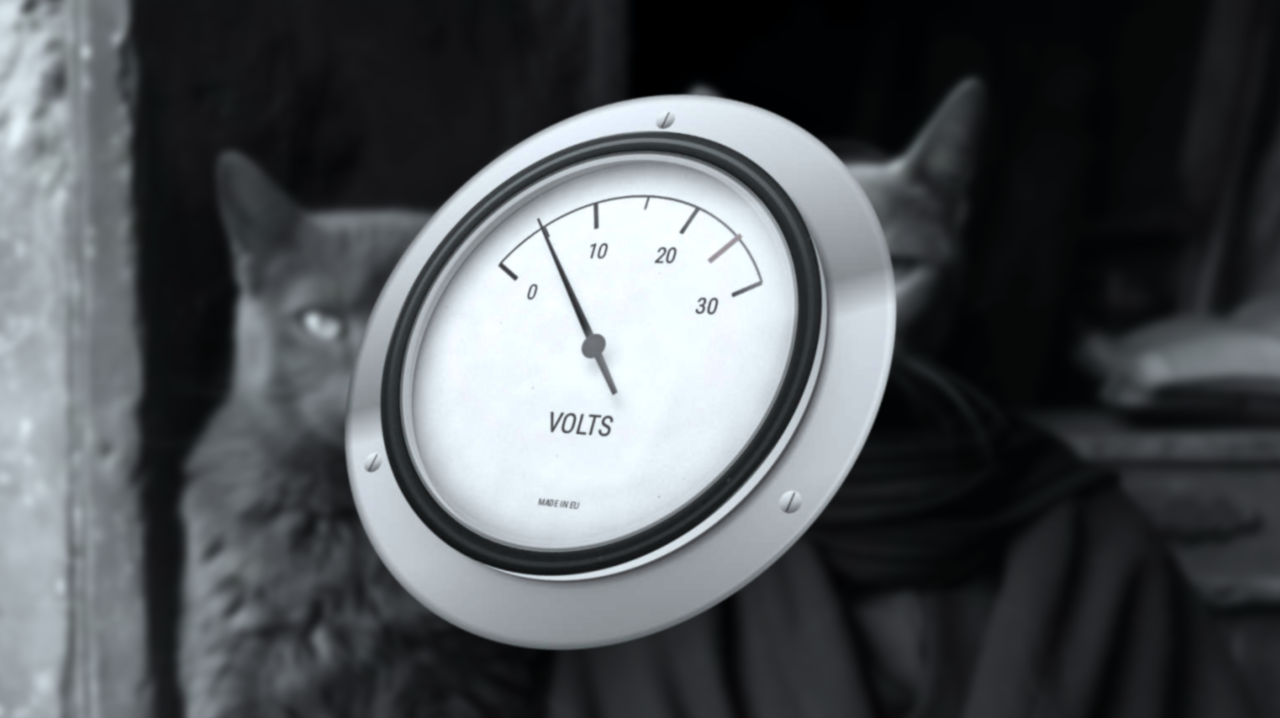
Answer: 5 V
